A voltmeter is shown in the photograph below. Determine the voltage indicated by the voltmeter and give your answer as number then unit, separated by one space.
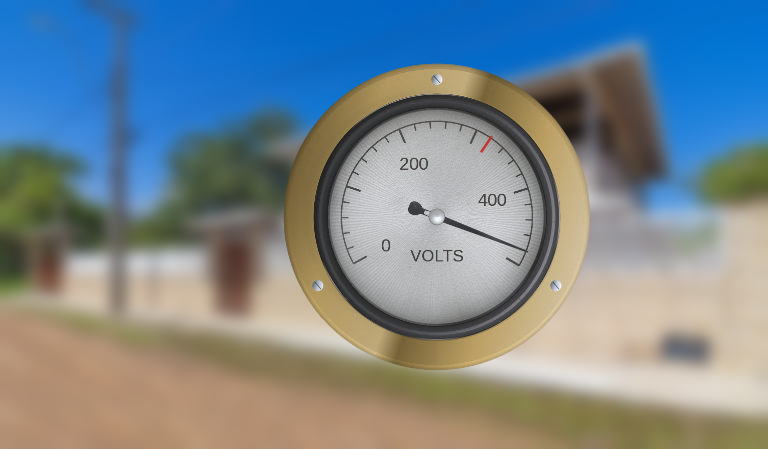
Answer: 480 V
